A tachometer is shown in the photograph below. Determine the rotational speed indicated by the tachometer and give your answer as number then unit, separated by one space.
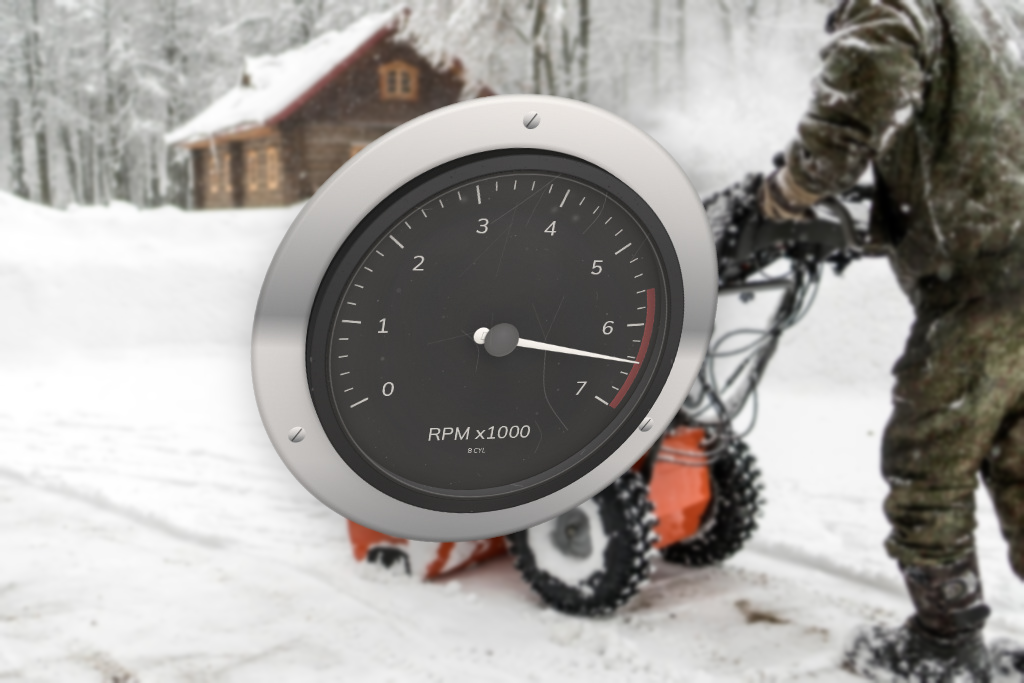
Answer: 6400 rpm
